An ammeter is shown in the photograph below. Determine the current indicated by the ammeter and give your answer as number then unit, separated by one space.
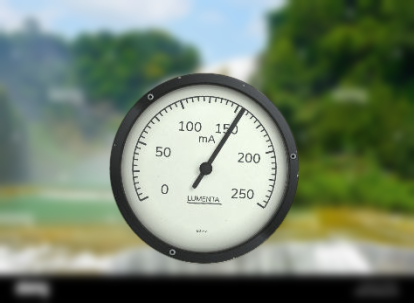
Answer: 155 mA
